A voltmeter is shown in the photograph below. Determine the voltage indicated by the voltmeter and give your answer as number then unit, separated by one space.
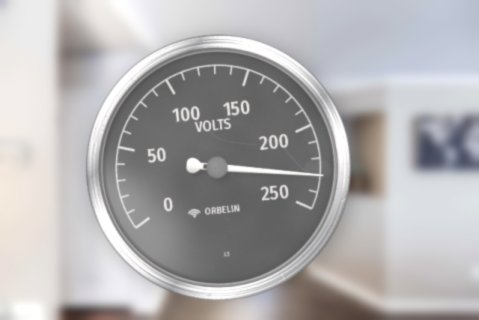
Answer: 230 V
